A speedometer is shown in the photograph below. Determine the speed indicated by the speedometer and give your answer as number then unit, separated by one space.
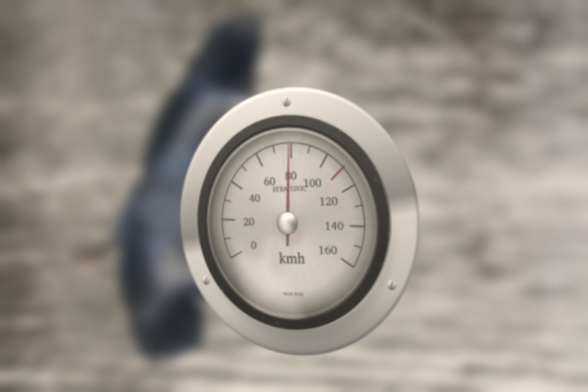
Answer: 80 km/h
